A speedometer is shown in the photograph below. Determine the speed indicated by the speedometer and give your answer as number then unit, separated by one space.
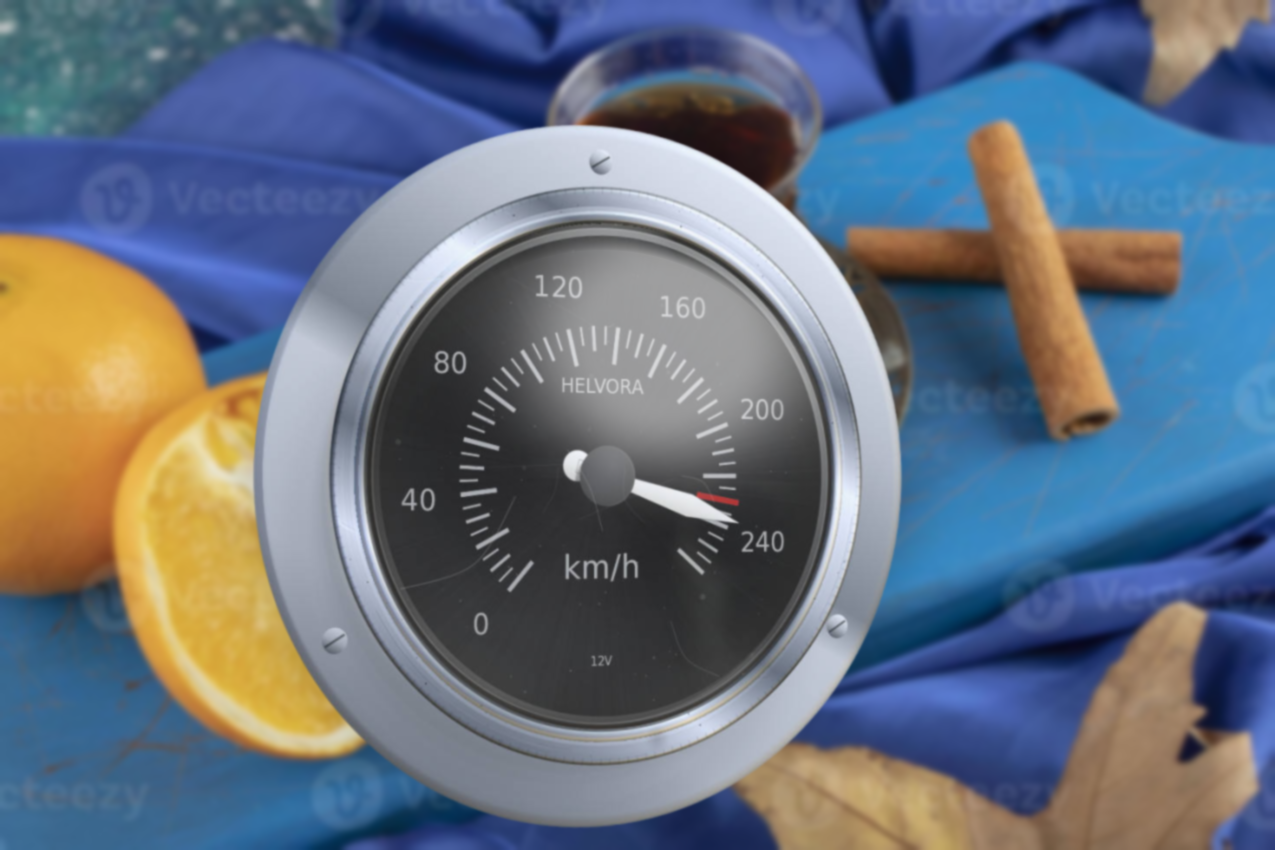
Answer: 237.5 km/h
